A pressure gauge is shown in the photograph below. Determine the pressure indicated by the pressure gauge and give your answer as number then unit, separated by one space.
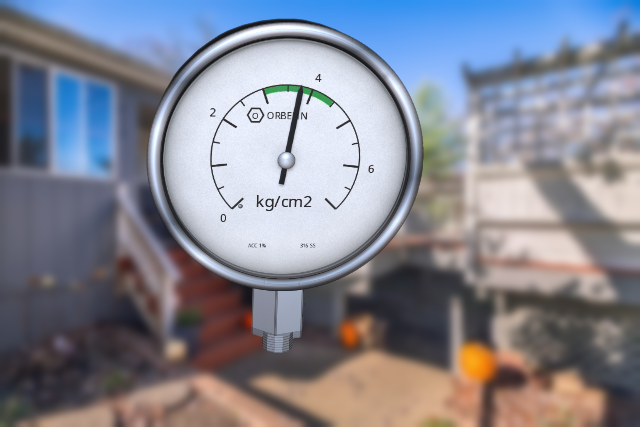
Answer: 3.75 kg/cm²
